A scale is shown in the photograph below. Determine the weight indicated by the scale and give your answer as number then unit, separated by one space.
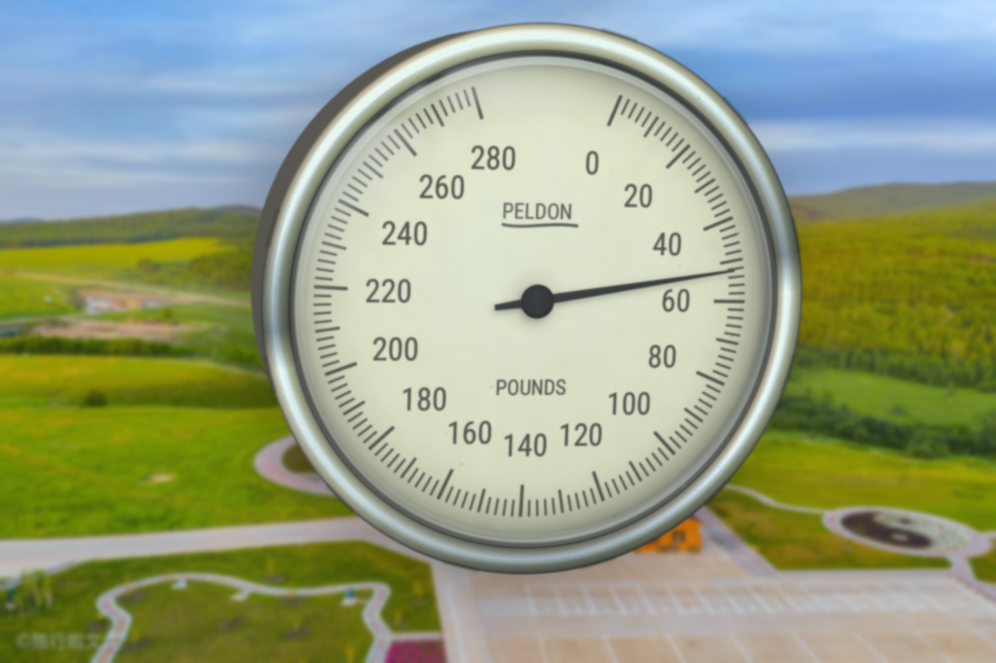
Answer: 52 lb
